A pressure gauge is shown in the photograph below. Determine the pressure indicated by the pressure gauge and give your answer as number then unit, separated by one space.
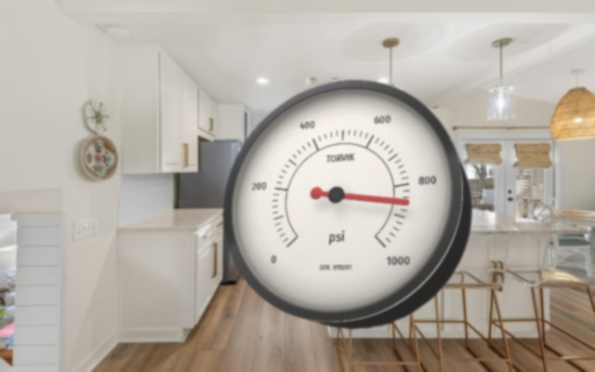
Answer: 860 psi
